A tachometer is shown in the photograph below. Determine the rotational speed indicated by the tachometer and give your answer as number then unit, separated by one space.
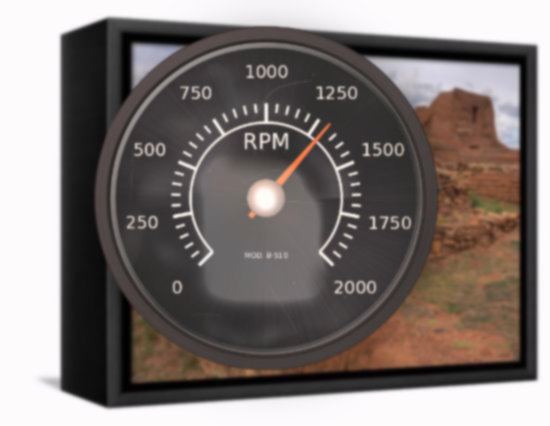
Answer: 1300 rpm
